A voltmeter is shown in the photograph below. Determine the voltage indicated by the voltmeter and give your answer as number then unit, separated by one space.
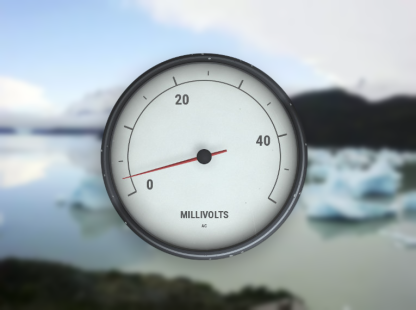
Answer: 2.5 mV
